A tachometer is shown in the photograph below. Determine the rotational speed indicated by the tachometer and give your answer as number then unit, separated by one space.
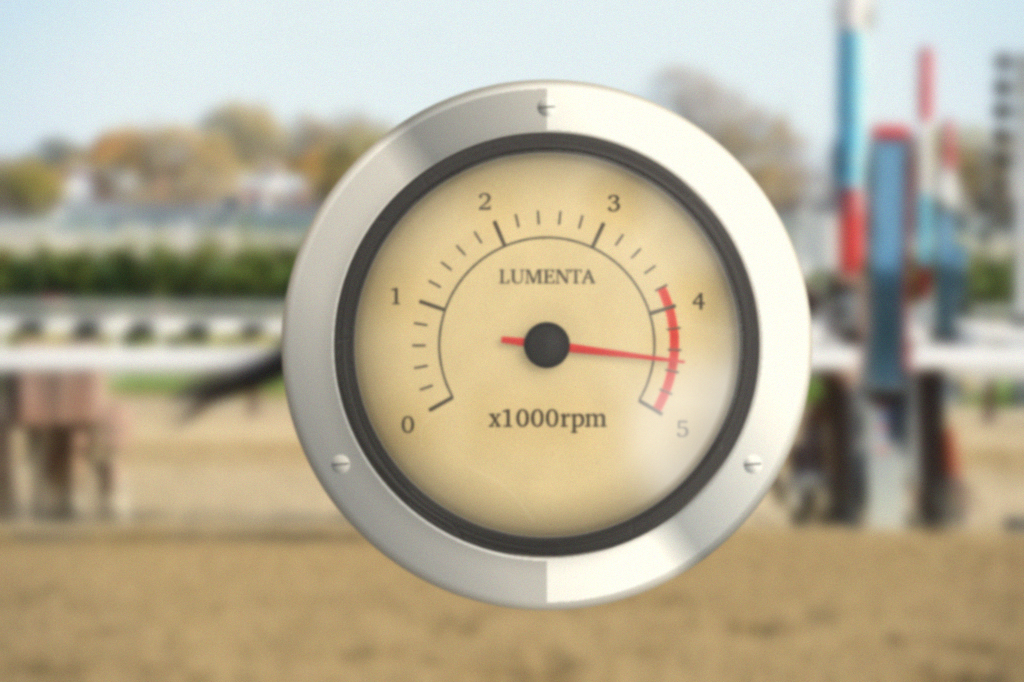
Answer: 4500 rpm
